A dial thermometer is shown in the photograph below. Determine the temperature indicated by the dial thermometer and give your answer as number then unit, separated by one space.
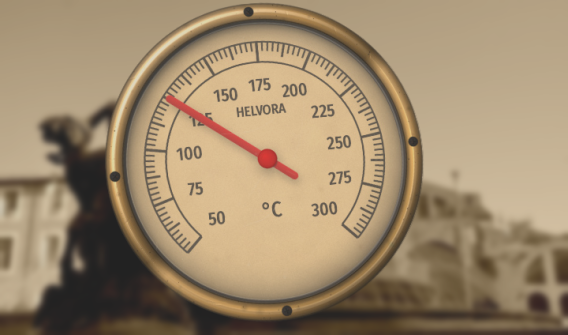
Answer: 125 °C
